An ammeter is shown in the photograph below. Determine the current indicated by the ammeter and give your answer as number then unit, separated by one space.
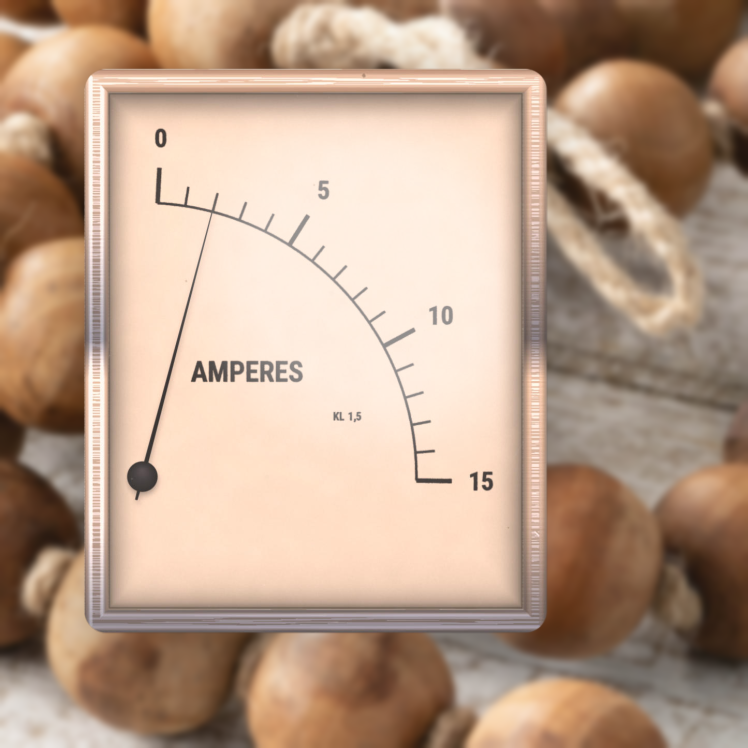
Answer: 2 A
